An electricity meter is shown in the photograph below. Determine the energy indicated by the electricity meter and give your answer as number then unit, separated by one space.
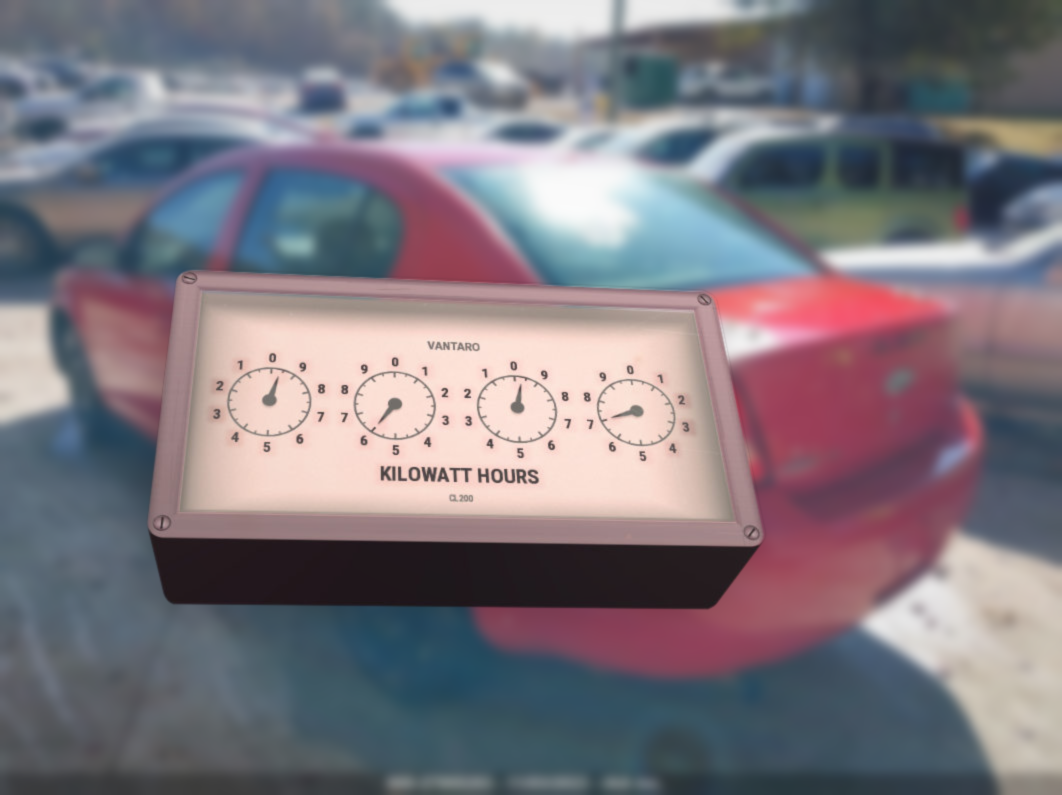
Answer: 9597 kWh
